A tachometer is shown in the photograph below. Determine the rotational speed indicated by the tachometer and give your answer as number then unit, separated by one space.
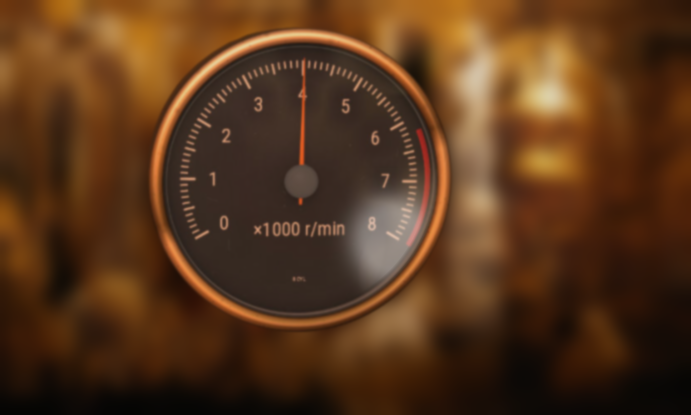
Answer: 4000 rpm
